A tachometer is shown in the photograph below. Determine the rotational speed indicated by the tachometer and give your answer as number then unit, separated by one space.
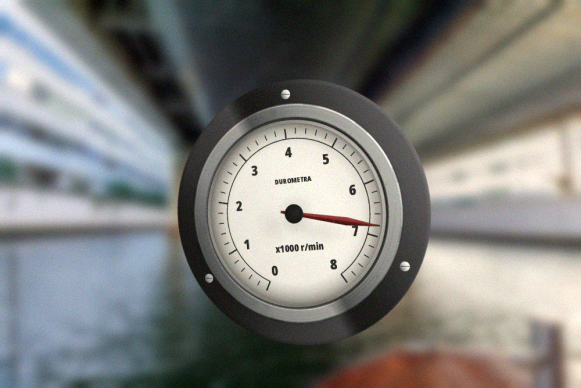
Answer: 6800 rpm
